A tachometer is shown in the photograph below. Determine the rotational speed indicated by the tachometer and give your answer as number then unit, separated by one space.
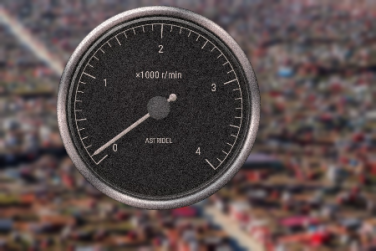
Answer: 100 rpm
